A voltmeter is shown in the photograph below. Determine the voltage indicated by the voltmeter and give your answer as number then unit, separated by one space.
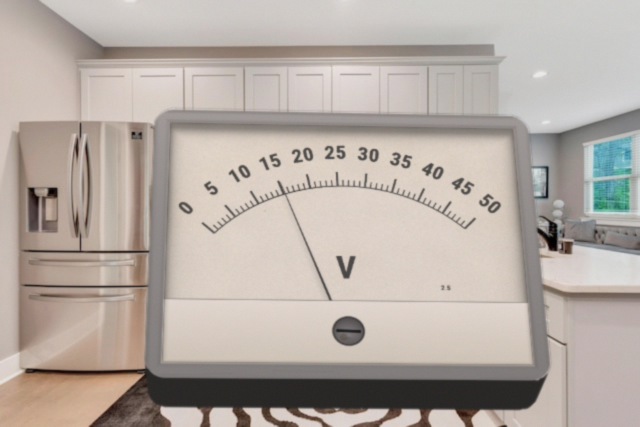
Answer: 15 V
